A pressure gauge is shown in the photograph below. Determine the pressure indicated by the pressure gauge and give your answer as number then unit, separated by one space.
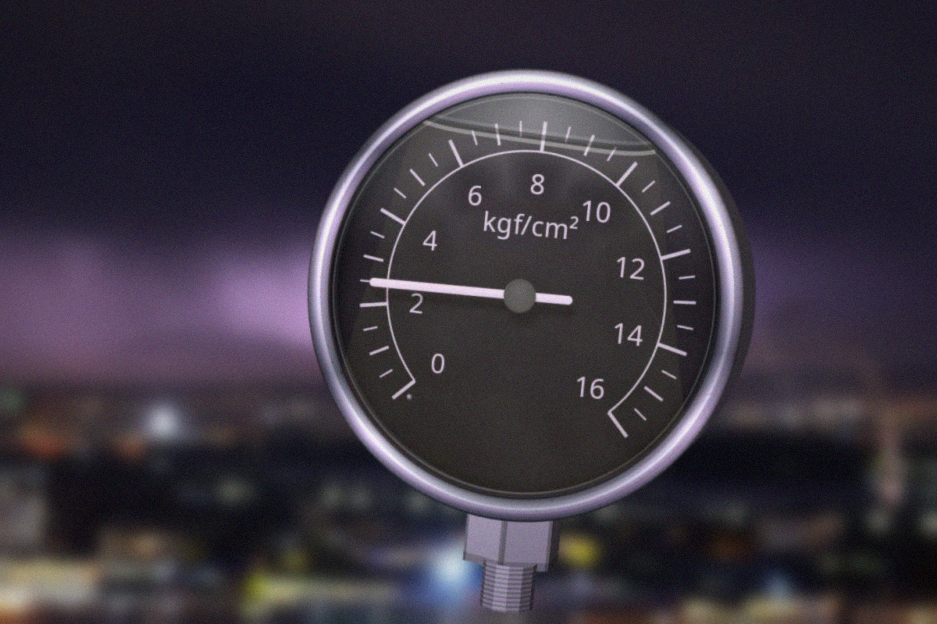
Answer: 2.5 kg/cm²
